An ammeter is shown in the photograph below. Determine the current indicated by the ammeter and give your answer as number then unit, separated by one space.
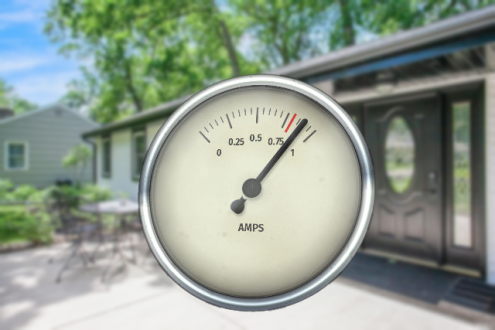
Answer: 0.9 A
